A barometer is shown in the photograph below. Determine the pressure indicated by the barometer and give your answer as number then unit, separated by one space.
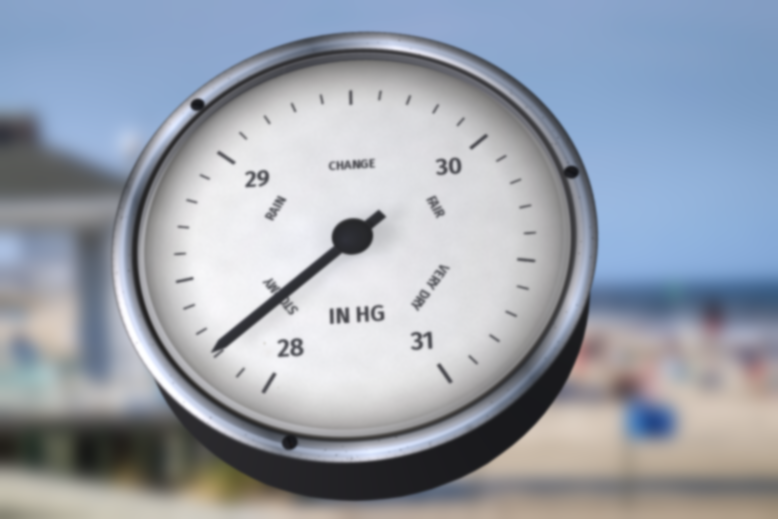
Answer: 28.2 inHg
